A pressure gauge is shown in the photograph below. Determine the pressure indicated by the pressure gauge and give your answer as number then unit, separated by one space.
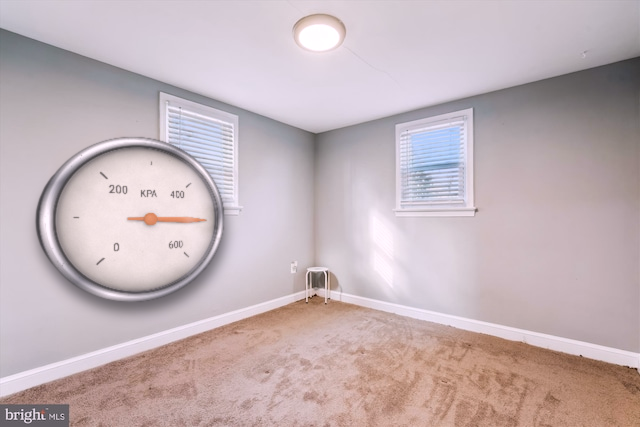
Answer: 500 kPa
